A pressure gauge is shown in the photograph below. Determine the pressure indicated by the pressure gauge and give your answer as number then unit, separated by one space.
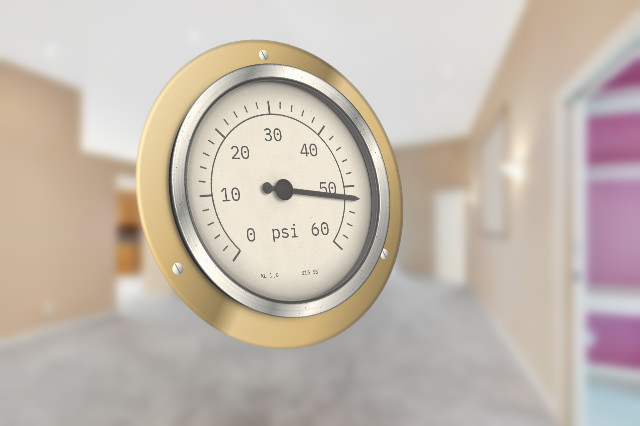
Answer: 52 psi
